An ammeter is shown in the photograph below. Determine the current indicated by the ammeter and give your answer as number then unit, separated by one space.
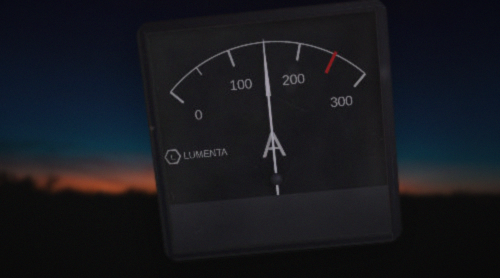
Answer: 150 A
